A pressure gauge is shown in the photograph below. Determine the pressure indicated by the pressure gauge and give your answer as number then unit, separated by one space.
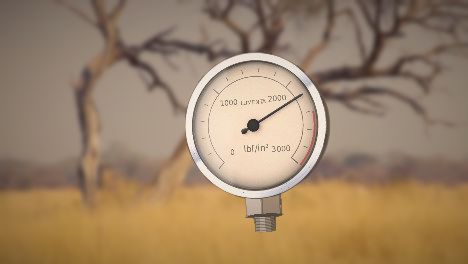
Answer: 2200 psi
